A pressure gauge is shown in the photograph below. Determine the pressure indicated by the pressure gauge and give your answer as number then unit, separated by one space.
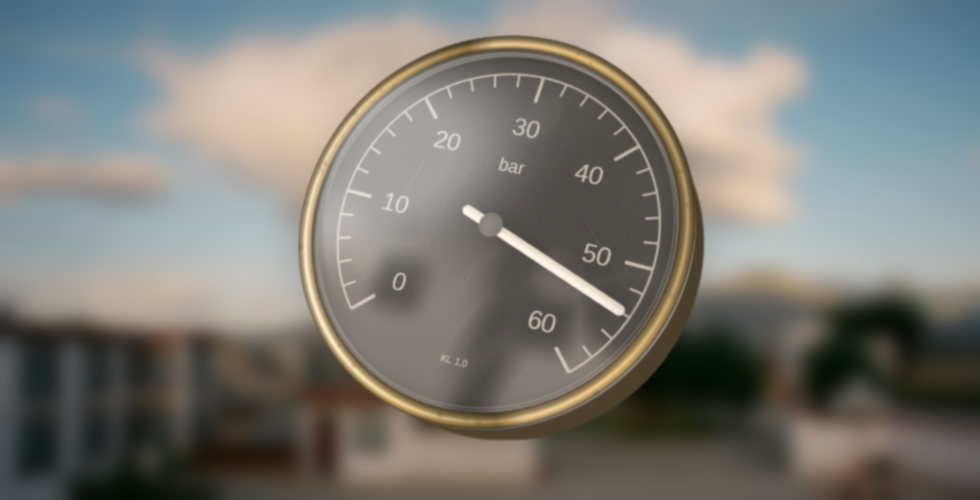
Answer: 54 bar
